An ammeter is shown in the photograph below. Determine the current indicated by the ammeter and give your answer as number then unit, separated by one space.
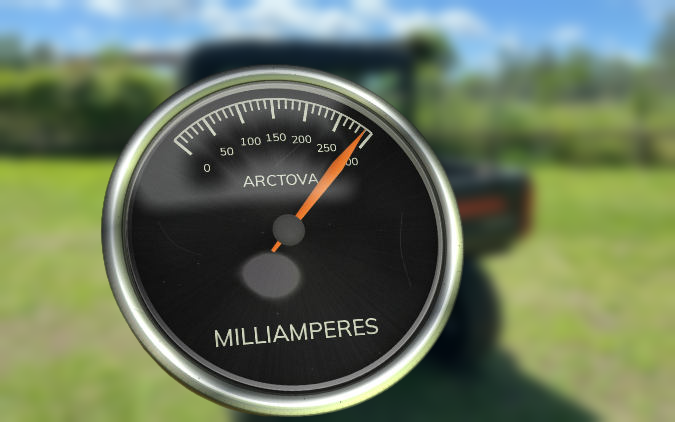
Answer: 290 mA
